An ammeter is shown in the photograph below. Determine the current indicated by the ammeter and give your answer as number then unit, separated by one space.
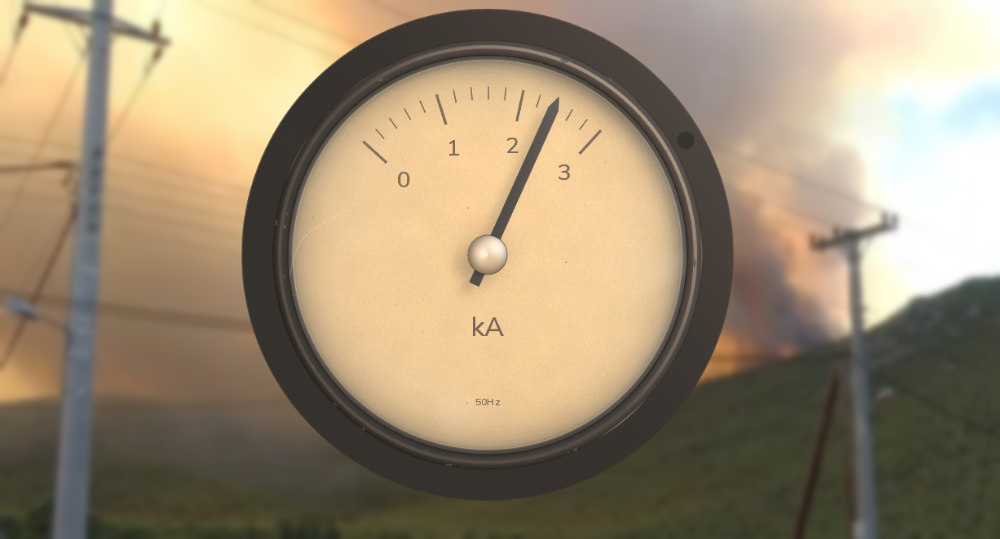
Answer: 2.4 kA
